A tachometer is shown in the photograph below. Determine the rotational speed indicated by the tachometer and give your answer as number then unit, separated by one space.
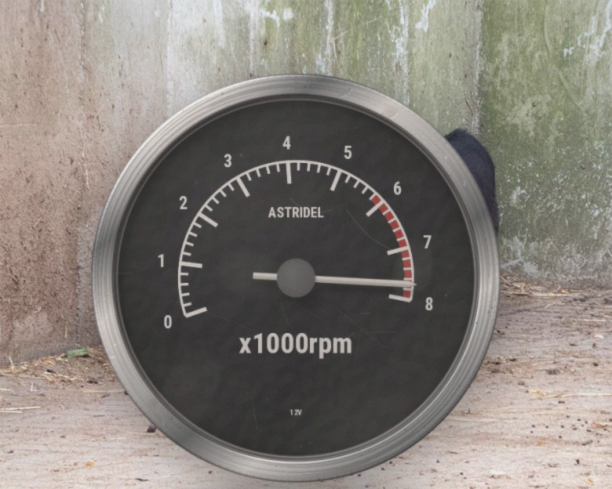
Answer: 7700 rpm
